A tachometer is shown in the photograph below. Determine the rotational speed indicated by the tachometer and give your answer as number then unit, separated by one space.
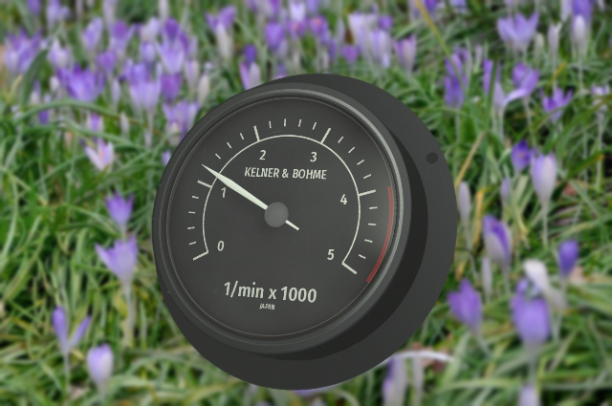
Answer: 1200 rpm
